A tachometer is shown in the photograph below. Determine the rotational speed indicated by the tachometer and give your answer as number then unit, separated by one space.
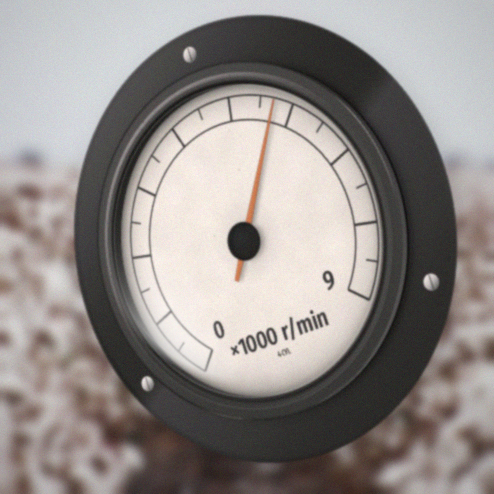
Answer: 5750 rpm
